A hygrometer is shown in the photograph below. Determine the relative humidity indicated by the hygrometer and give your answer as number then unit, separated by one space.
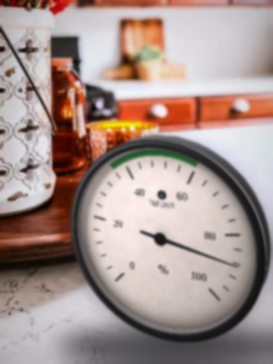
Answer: 88 %
